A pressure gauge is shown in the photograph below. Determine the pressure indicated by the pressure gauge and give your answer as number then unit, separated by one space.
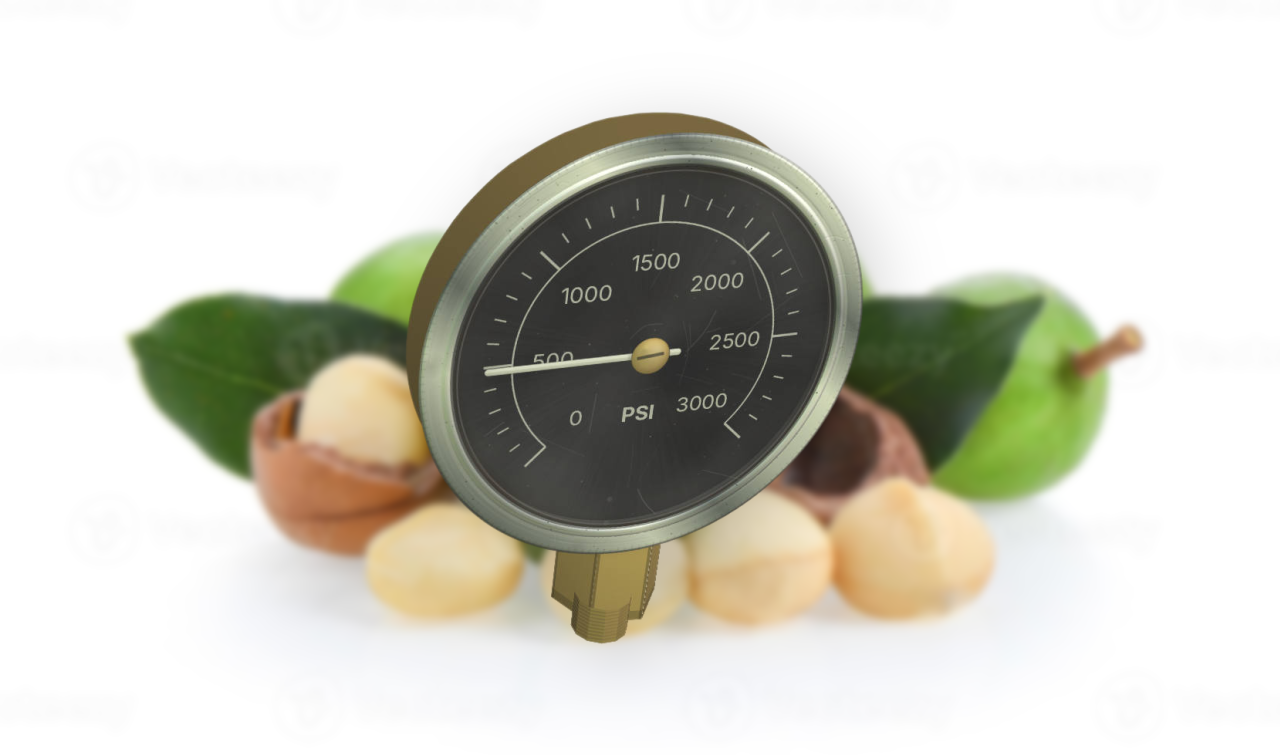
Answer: 500 psi
